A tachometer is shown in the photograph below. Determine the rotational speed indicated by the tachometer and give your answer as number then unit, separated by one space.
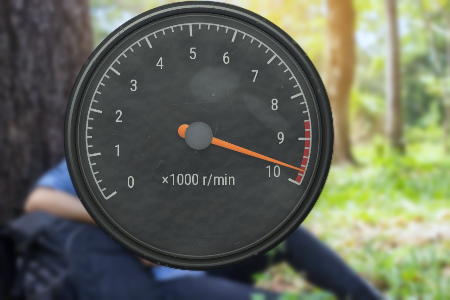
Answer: 9700 rpm
